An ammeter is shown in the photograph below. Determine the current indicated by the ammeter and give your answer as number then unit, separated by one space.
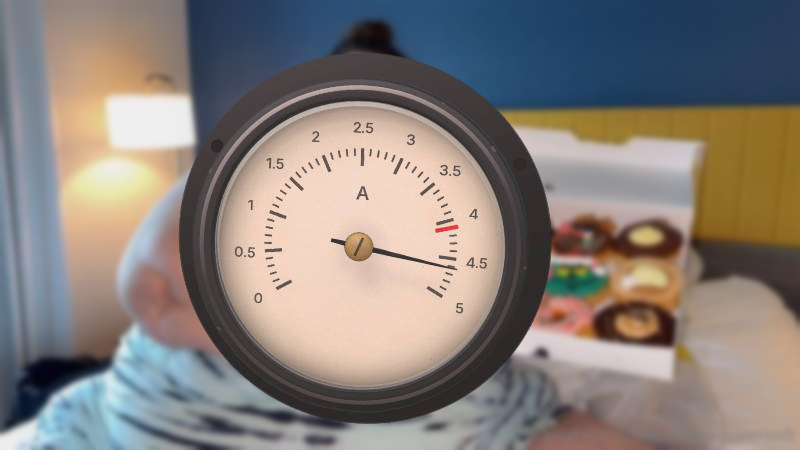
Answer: 4.6 A
